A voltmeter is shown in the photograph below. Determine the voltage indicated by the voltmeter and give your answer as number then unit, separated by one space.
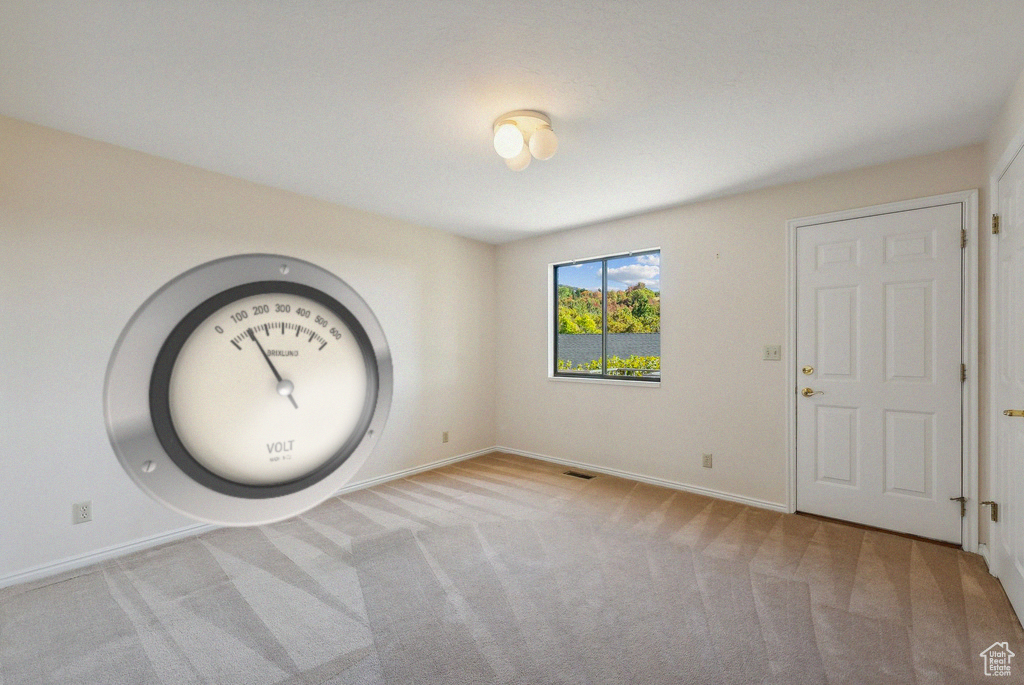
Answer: 100 V
